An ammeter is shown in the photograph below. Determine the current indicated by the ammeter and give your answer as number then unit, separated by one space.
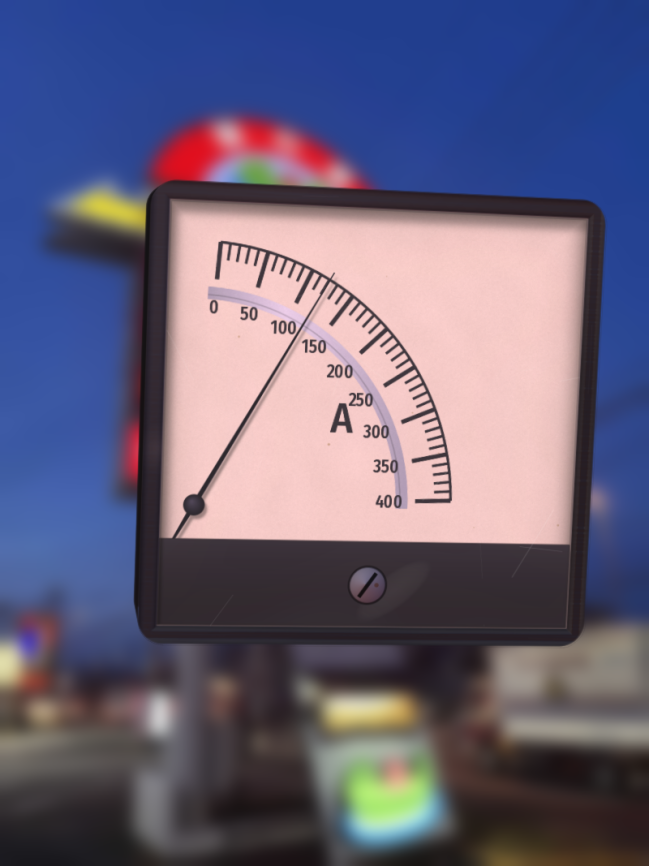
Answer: 120 A
